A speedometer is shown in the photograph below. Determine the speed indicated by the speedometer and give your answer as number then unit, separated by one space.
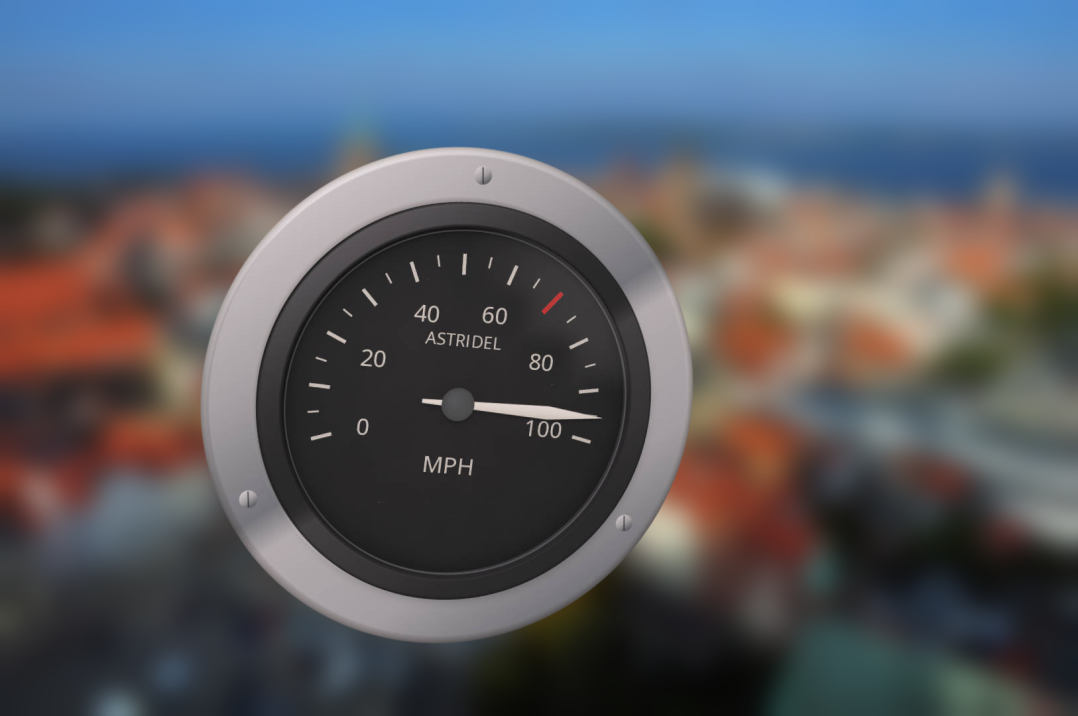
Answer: 95 mph
